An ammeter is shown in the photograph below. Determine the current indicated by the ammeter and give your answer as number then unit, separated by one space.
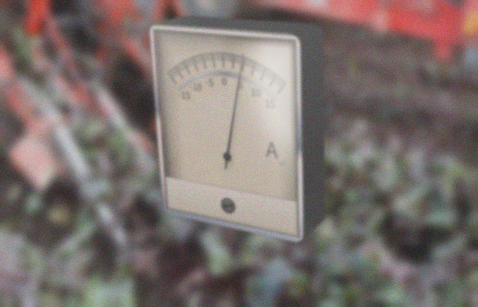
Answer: 5 A
